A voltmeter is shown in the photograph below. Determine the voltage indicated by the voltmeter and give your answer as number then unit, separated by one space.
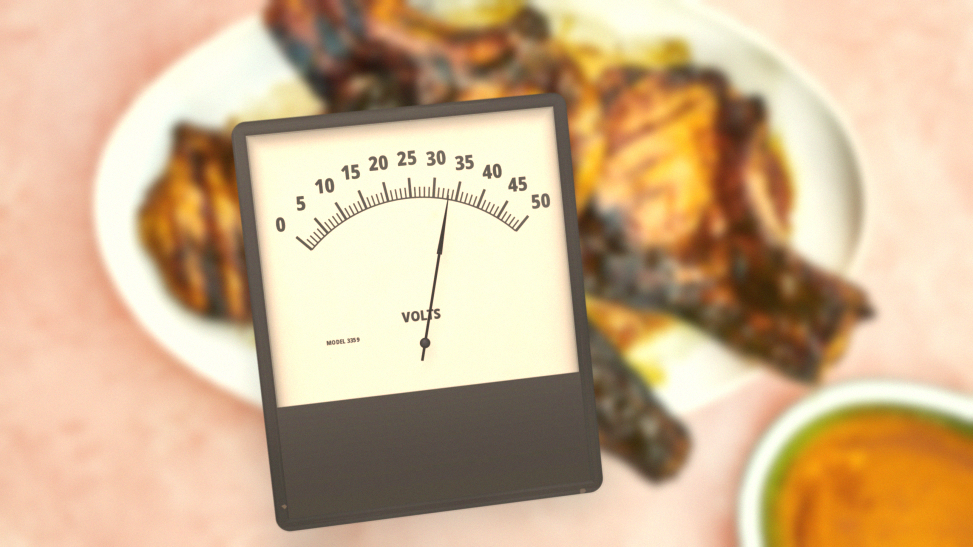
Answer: 33 V
